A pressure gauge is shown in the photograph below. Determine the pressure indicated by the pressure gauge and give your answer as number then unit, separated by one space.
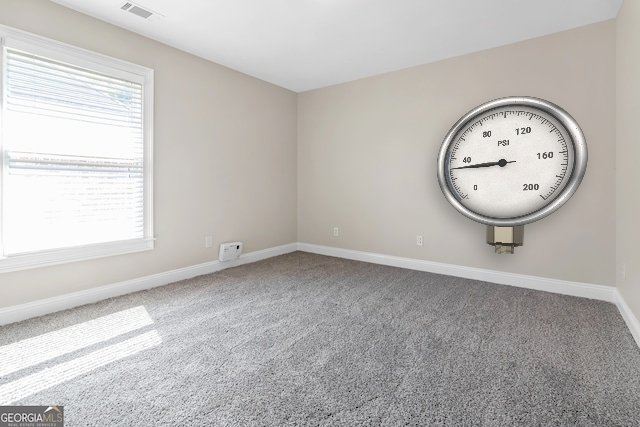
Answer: 30 psi
